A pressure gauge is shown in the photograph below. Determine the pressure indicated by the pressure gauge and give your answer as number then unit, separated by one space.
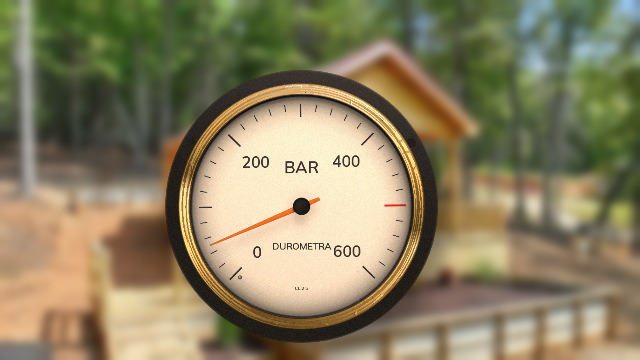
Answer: 50 bar
